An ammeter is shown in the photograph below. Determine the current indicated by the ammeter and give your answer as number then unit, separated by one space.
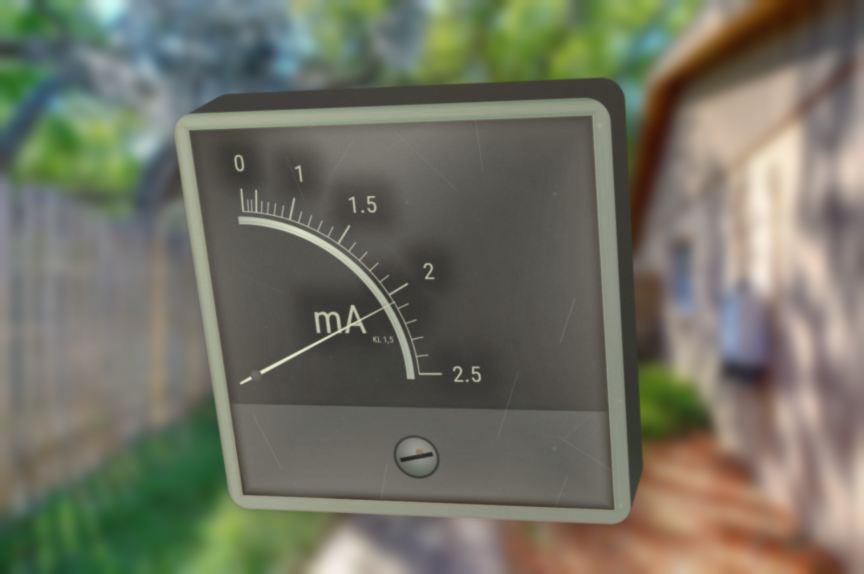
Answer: 2.05 mA
